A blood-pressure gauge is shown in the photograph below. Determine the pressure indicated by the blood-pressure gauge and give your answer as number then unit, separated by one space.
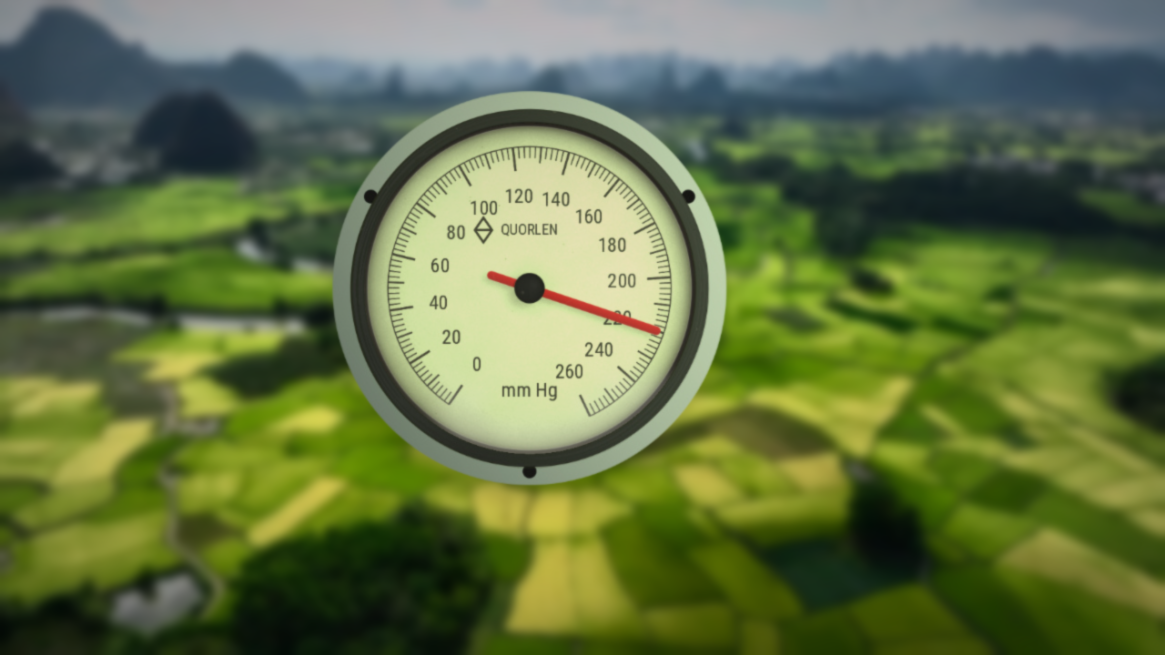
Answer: 220 mmHg
